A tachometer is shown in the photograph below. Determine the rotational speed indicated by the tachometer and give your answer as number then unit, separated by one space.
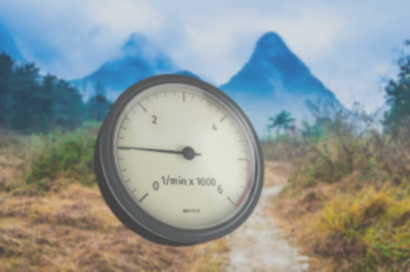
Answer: 1000 rpm
